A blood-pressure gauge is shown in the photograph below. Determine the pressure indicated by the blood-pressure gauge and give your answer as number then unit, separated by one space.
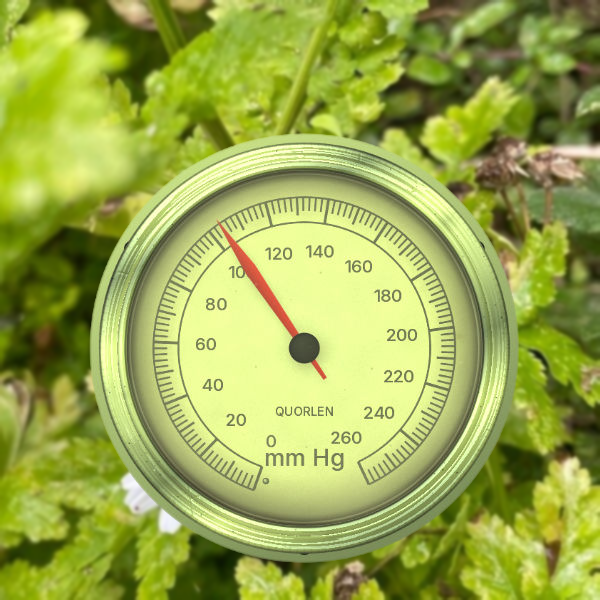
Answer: 104 mmHg
